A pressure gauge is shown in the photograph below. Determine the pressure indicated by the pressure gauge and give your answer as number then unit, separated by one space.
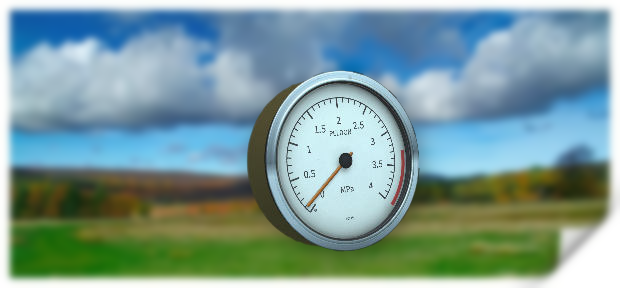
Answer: 0.1 MPa
